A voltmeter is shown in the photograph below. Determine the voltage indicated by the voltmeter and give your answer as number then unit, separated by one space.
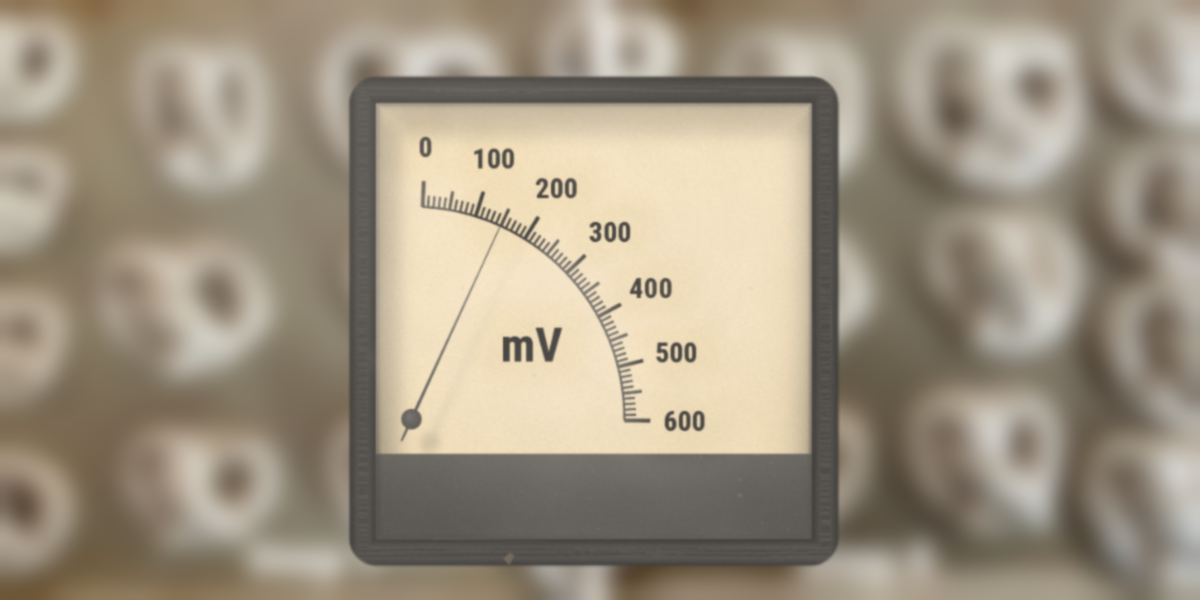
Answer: 150 mV
